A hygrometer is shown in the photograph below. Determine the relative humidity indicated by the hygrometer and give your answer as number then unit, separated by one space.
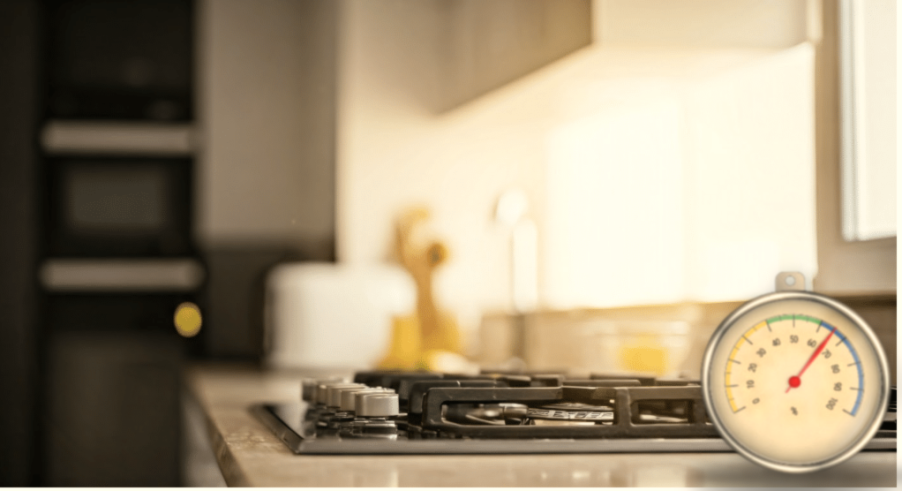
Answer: 65 %
